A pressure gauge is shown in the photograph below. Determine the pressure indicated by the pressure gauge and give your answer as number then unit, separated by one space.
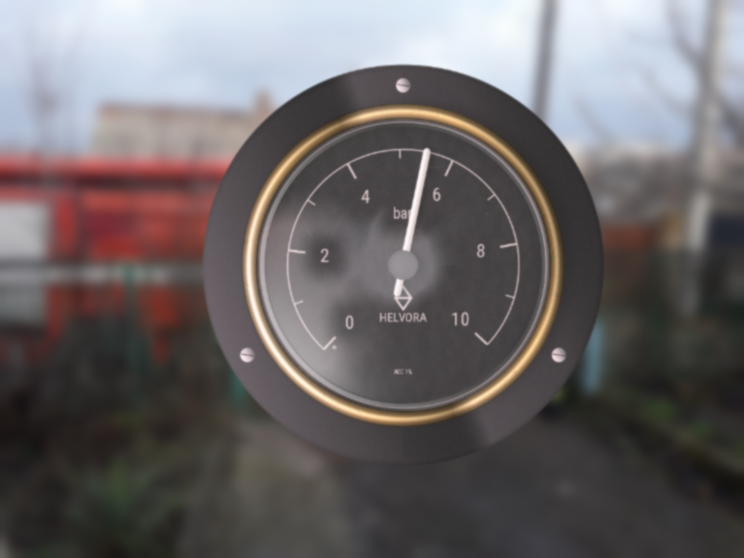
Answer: 5.5 bar
